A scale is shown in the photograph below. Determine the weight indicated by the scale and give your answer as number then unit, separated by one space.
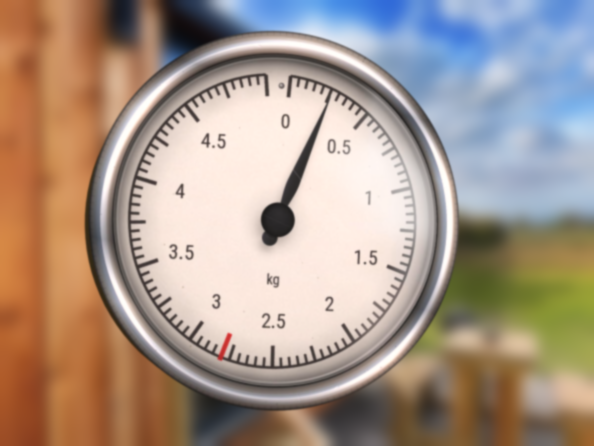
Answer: 0.25 kg
